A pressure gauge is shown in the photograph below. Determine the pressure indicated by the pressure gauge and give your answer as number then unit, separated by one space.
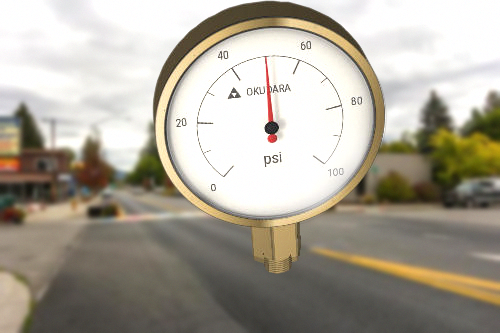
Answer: 50 psi
